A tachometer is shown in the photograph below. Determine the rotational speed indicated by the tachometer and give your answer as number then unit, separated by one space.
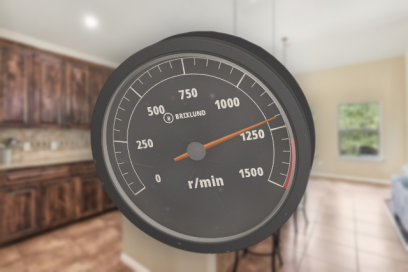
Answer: 1200 rpm
